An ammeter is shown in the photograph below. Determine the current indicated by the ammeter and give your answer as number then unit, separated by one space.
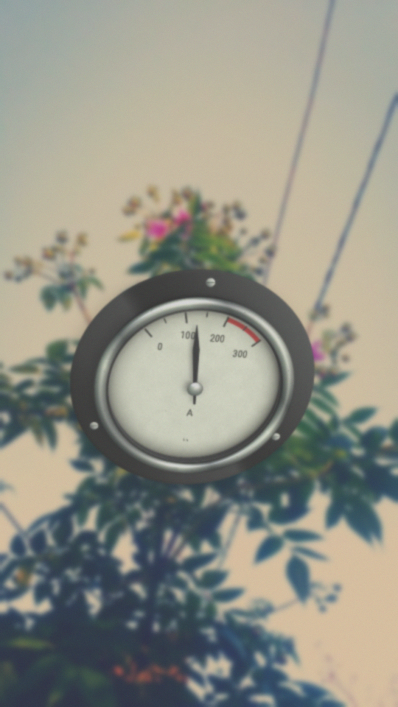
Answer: 125 A
